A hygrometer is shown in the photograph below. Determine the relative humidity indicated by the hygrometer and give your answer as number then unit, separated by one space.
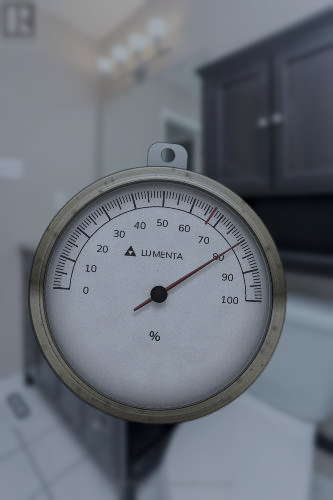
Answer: 80 %
